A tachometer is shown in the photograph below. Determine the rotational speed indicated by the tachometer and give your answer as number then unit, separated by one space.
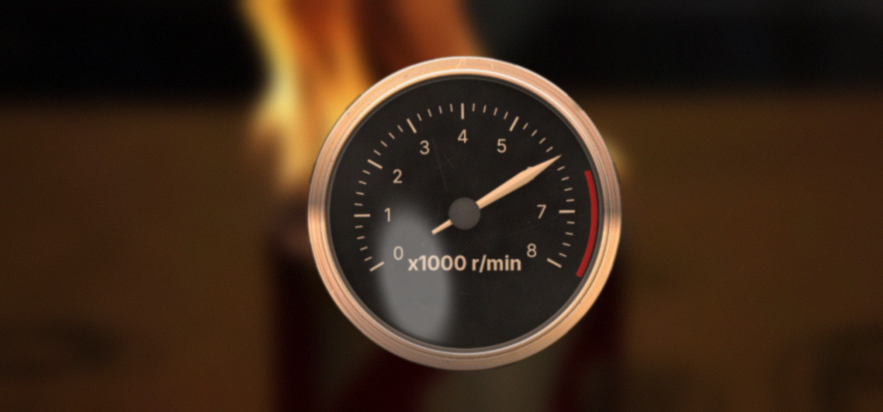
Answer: 6000 rpm
